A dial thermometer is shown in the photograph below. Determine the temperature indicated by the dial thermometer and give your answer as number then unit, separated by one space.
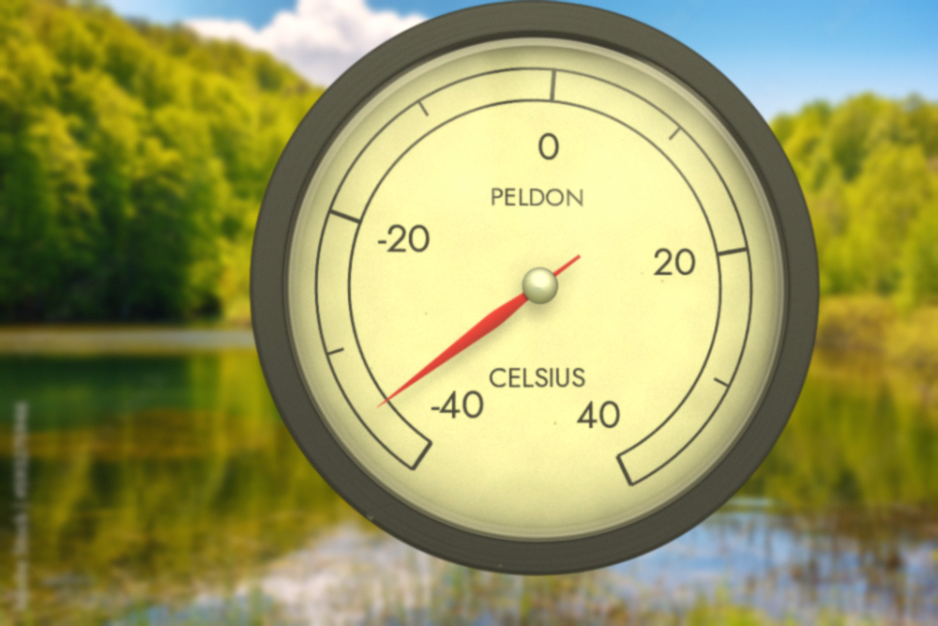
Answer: -35 °C
